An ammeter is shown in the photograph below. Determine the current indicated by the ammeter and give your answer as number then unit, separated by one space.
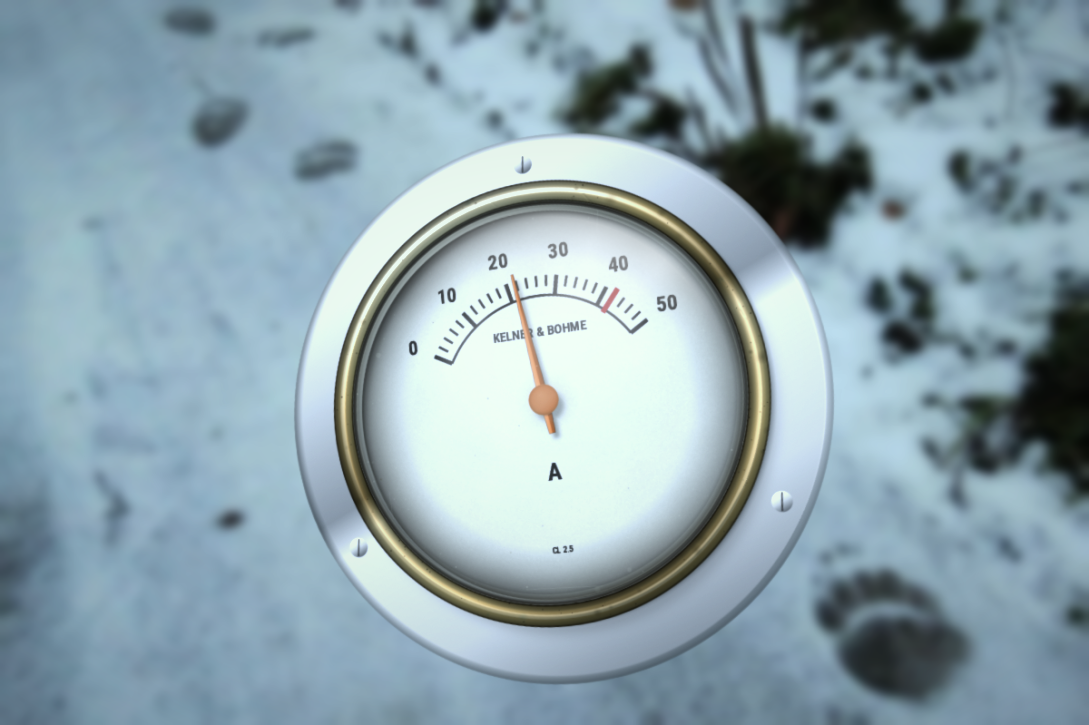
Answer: 22 A
